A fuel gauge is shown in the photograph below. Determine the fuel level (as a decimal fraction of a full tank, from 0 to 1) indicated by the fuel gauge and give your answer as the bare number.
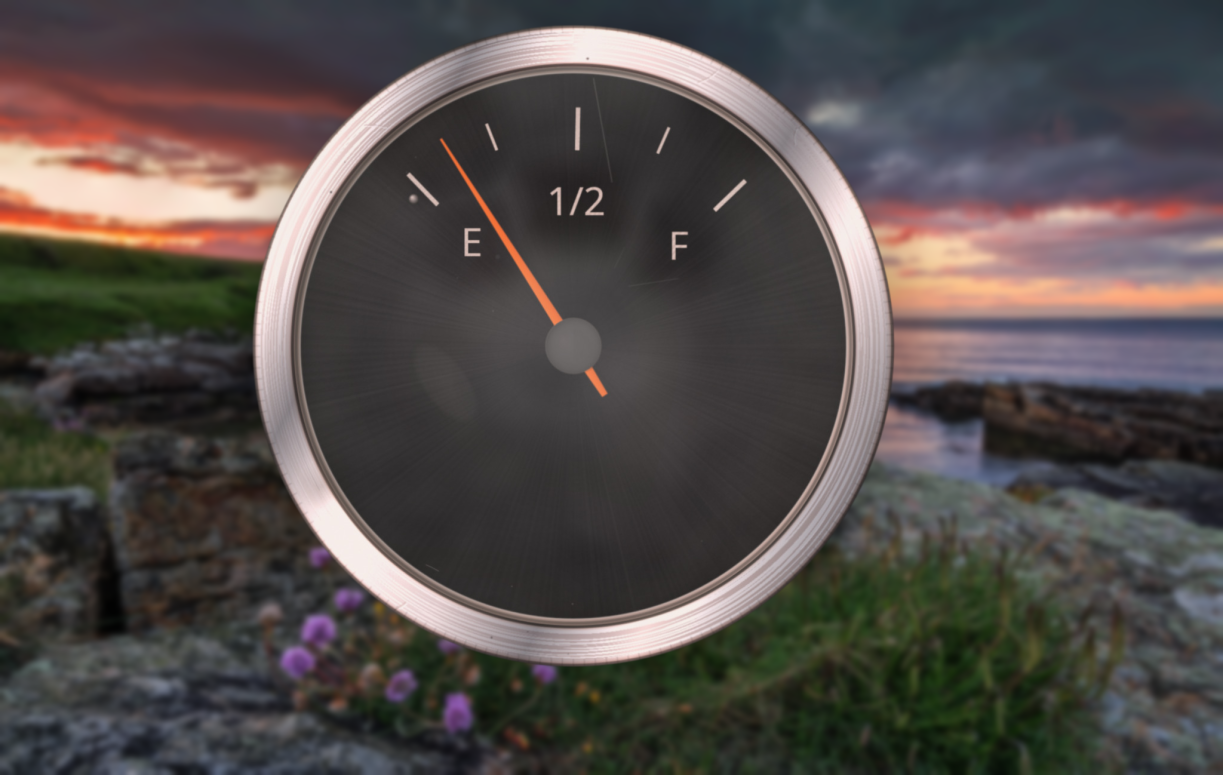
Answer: 0.125
